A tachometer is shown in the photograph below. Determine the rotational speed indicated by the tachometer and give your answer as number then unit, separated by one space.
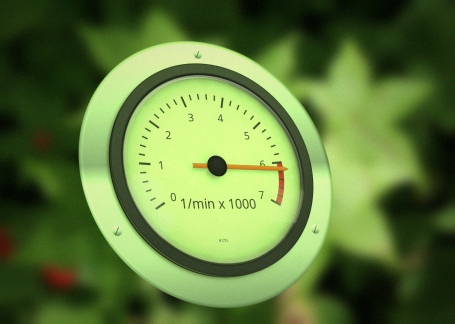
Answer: 6200 rpm
